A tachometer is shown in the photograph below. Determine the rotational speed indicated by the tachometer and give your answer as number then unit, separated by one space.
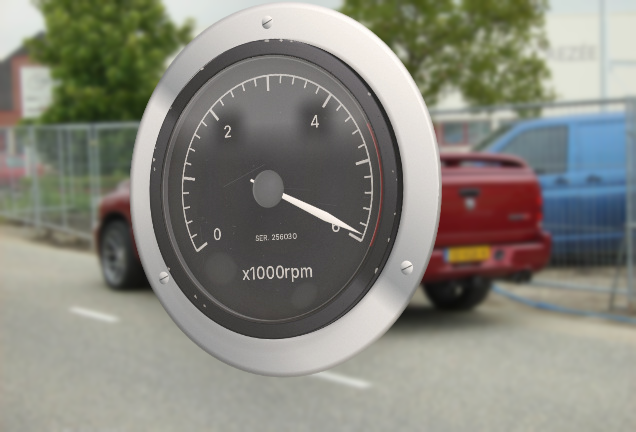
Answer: 5900 rpm
